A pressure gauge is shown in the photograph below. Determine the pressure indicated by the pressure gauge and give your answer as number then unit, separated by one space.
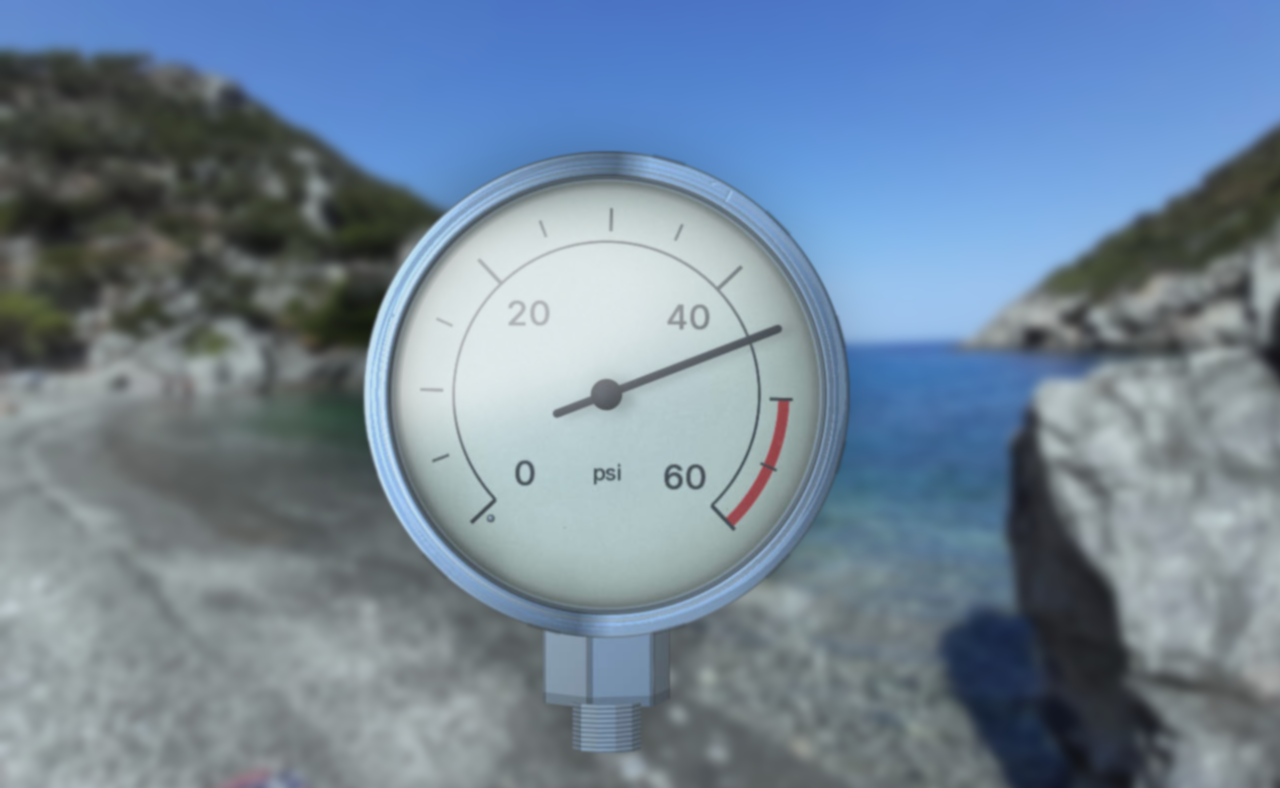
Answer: 45 psi
